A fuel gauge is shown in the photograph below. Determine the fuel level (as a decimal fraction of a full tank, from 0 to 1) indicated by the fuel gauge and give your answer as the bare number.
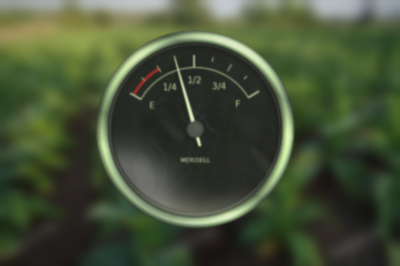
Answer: 0.375
